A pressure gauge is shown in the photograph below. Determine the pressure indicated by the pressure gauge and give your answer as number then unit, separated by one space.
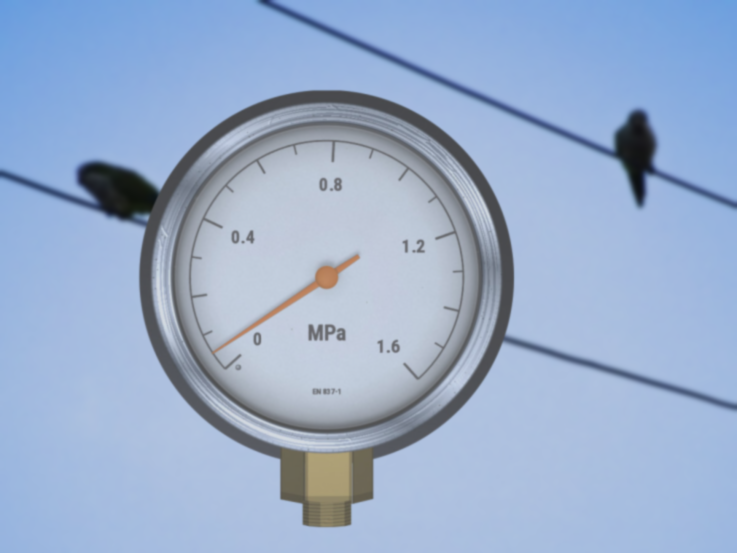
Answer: 0.05 MPa
